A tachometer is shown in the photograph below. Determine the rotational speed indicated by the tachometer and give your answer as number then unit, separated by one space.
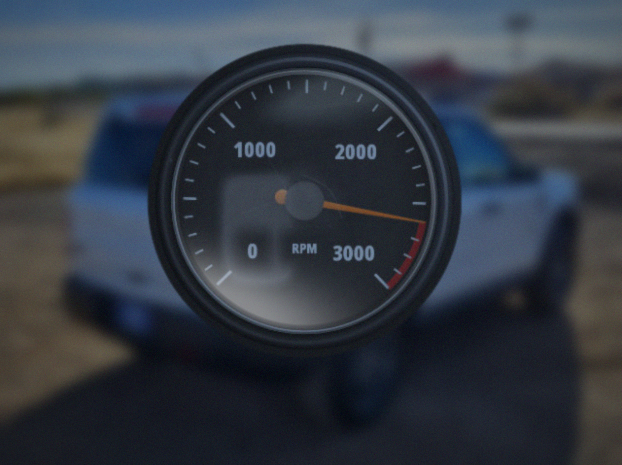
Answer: 2600 rpm
